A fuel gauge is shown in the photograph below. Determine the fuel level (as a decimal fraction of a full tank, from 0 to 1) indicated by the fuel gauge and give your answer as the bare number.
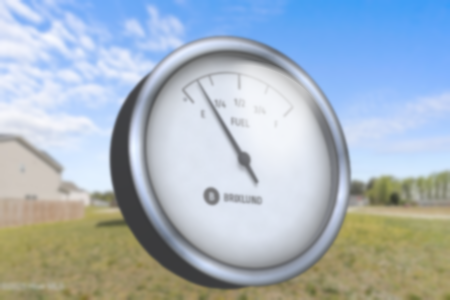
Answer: 0.125
